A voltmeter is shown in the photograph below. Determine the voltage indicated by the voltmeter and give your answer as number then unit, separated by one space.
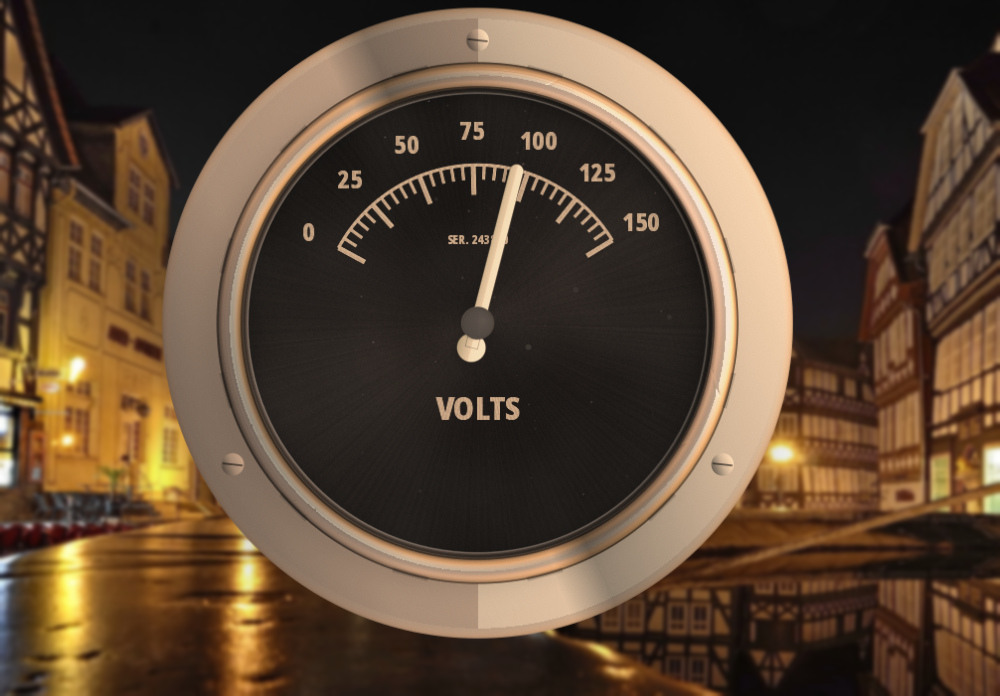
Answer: 95 V
